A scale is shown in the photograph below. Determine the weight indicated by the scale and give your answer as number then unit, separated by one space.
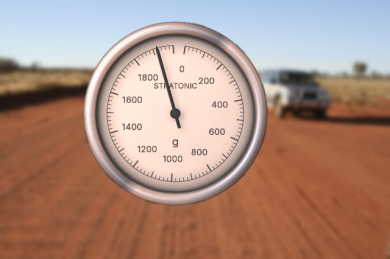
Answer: 1920 g
